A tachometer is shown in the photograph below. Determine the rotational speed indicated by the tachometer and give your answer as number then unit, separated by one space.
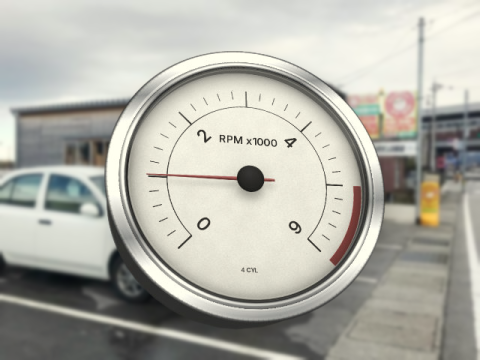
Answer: 1000 rpm
